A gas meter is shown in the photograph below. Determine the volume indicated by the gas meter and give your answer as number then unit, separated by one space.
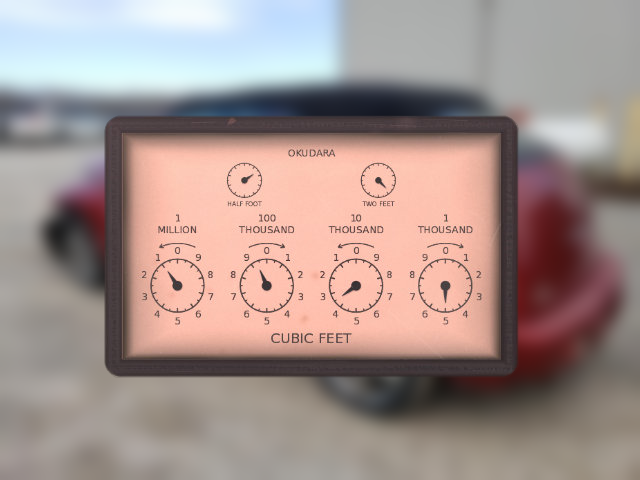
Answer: 93500 ft³
